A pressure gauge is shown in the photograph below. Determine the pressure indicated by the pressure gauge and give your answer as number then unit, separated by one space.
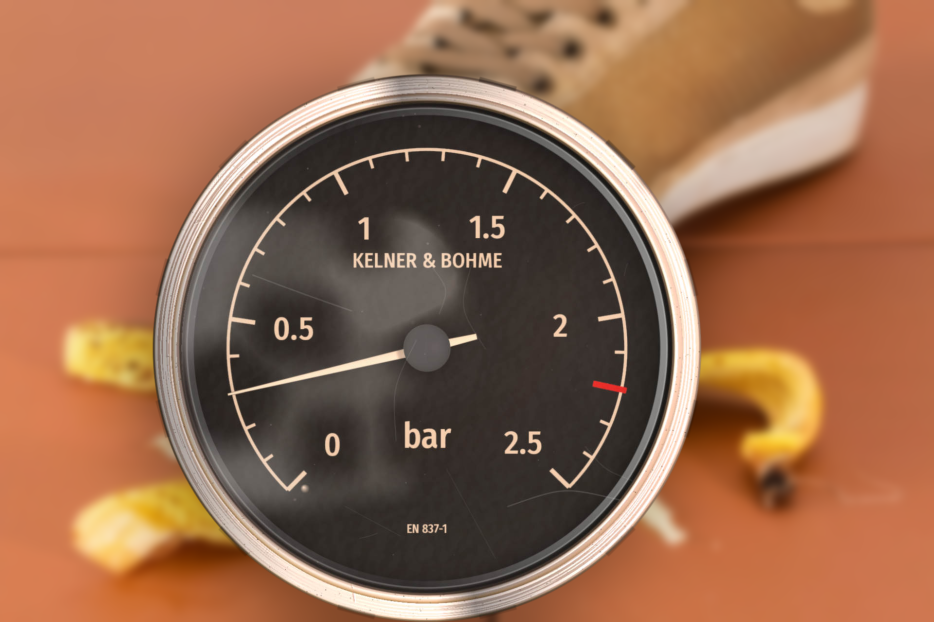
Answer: 0.3 bar
